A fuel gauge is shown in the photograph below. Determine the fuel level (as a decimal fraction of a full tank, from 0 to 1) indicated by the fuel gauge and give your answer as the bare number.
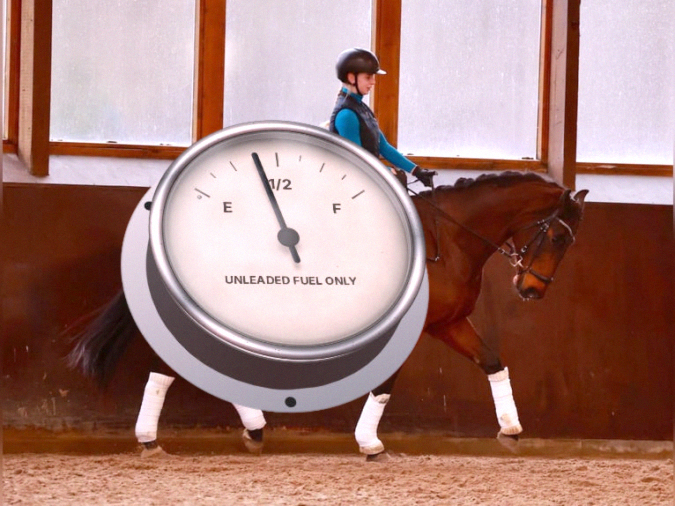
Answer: 0.375
